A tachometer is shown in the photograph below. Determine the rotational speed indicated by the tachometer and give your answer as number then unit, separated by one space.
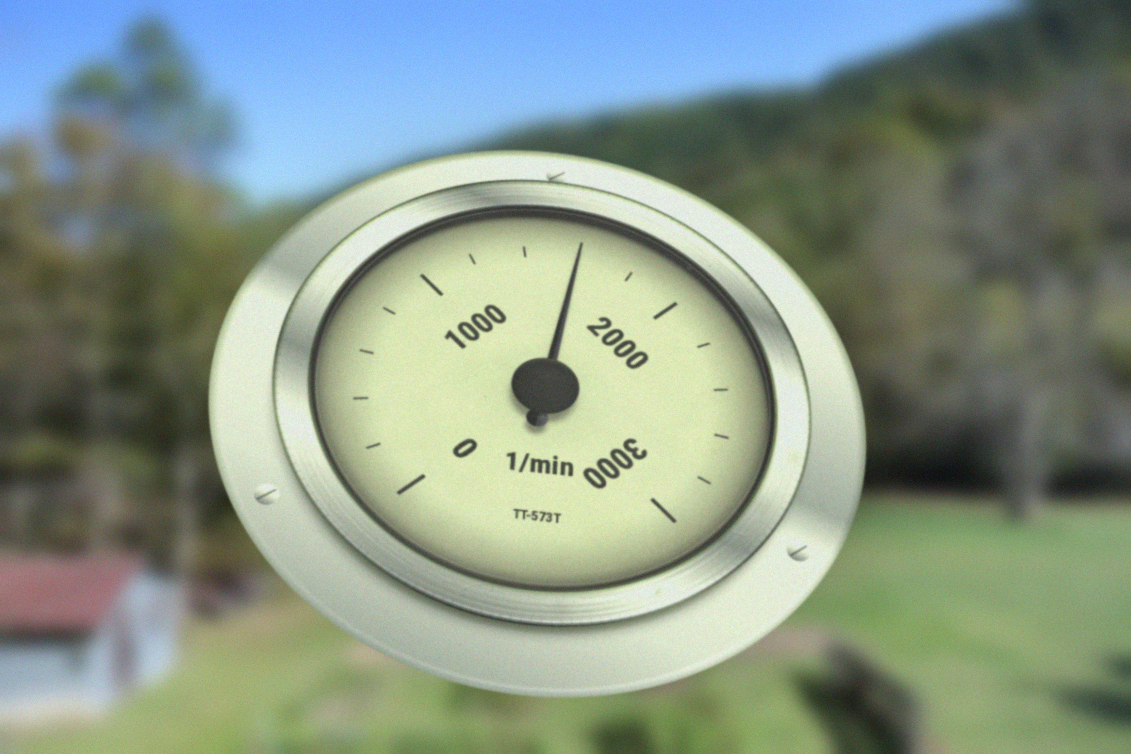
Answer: 1600 rpm
